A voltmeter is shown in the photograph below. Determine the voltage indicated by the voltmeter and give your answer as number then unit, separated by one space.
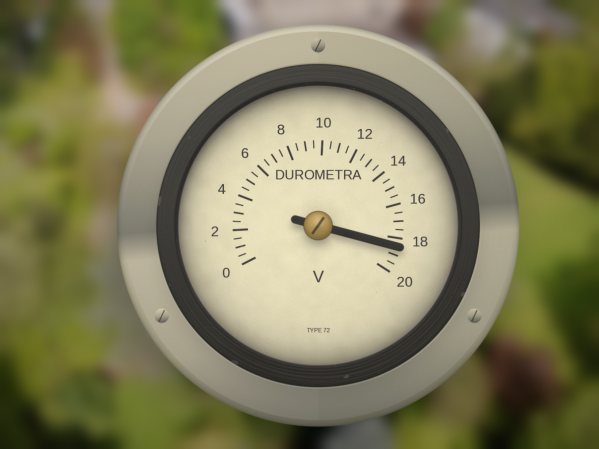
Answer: 18.5 V
